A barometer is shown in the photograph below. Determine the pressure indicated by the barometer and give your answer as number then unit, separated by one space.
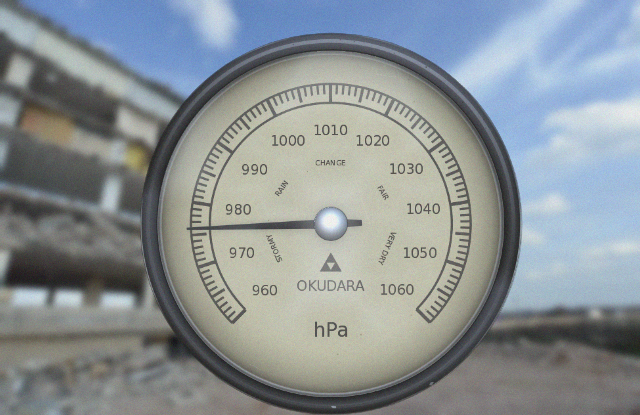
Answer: 976 hPa
